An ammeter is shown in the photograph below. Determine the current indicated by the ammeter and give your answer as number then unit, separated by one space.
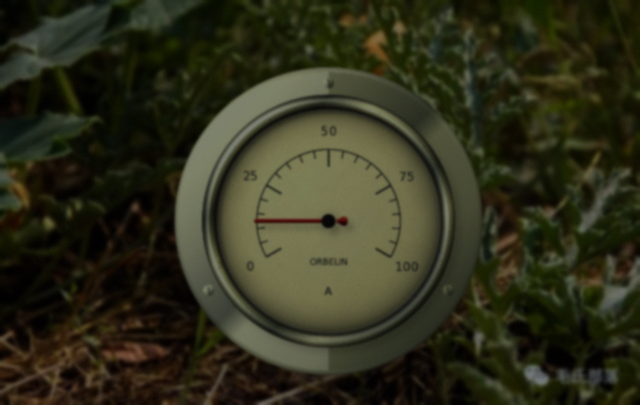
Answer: 12.5 A
